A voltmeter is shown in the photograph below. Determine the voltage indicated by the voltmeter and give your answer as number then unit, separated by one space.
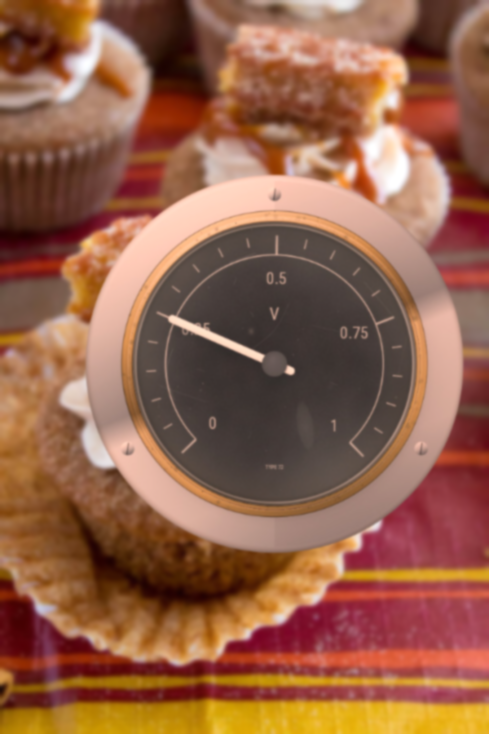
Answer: 0.25 V
